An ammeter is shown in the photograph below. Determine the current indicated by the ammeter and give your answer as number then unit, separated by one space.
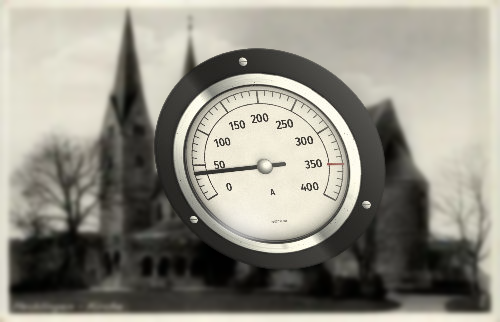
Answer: 40 A
